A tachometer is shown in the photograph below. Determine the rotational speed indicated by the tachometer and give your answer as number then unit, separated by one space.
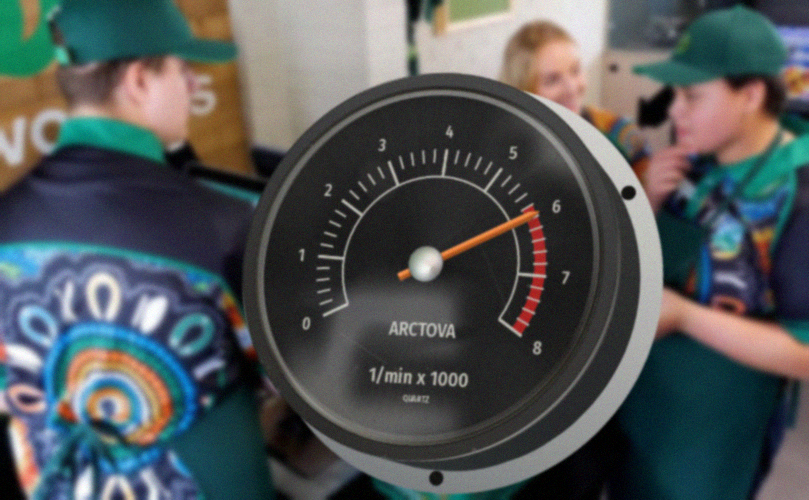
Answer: 6000 rpm
